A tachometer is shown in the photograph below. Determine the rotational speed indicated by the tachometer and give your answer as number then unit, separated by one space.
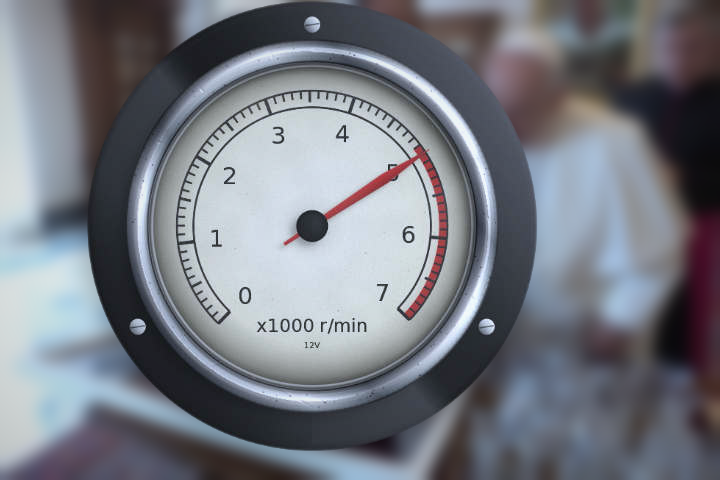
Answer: 5000 rpm
